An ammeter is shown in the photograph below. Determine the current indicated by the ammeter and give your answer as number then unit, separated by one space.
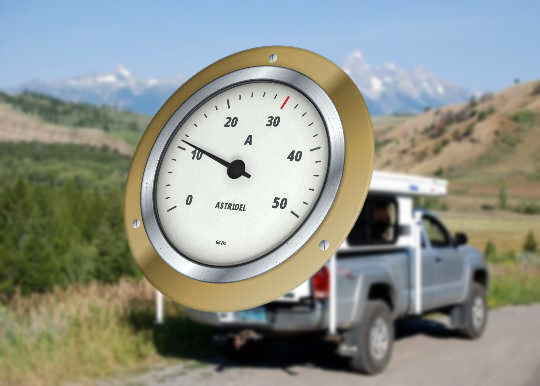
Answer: 11 A
